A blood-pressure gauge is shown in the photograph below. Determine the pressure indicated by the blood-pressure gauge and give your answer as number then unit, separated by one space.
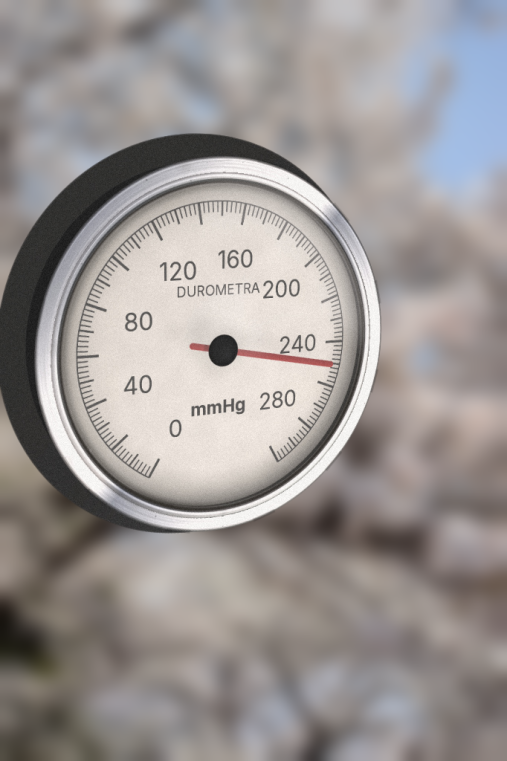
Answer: 250 mmHg
